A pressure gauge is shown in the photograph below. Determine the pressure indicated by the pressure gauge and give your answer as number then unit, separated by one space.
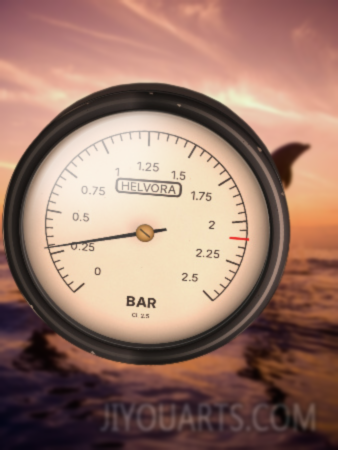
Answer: 0.3 bar
